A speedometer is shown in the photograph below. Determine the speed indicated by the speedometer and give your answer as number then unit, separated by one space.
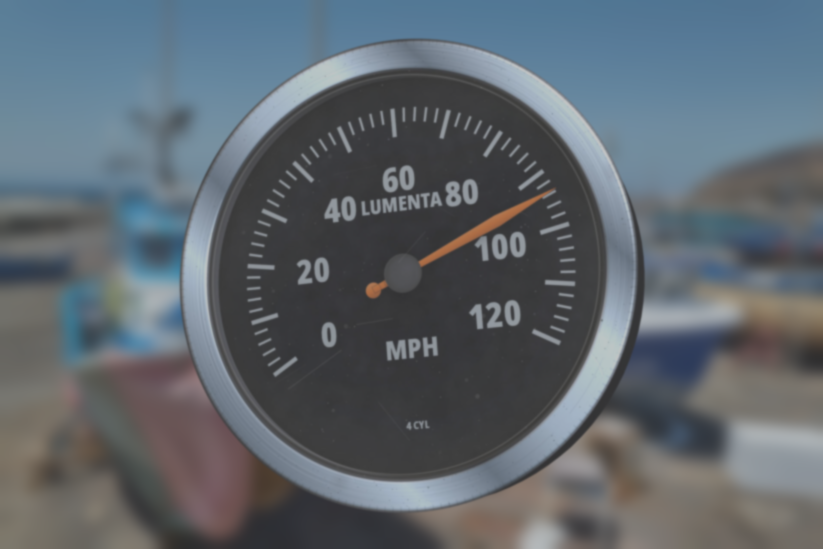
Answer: 94 mph
